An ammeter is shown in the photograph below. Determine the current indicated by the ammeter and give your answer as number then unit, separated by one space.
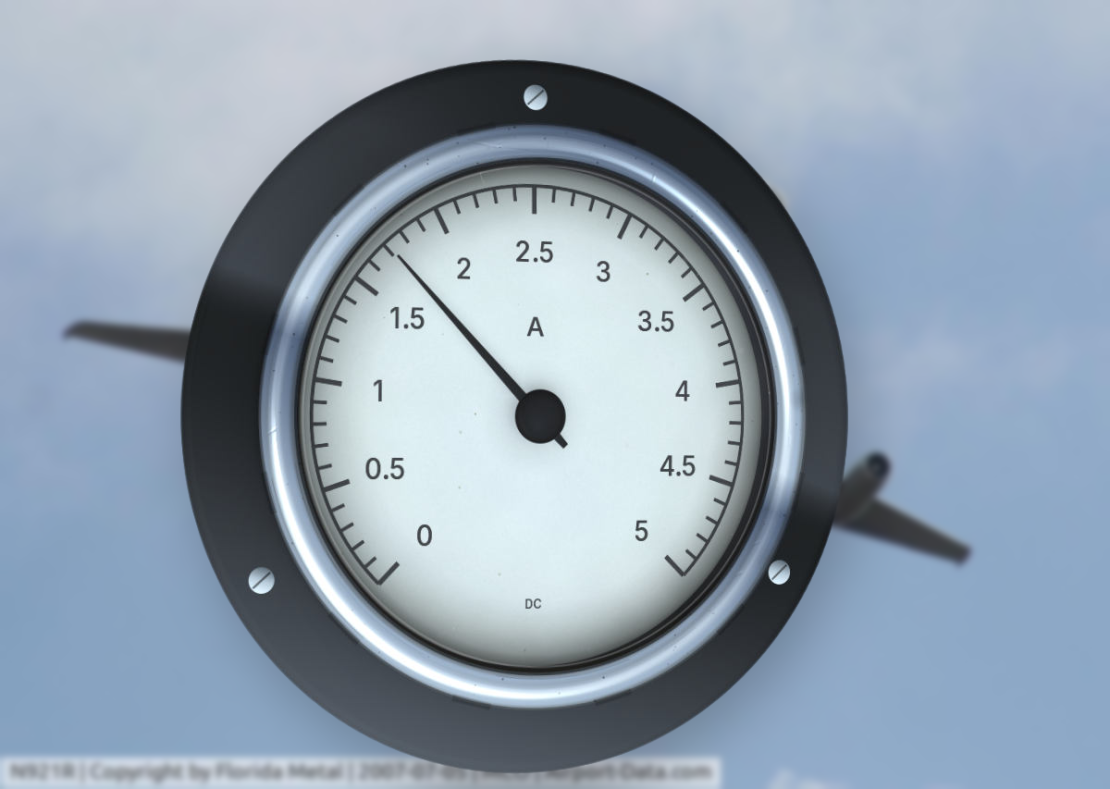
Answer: 1.7 A
